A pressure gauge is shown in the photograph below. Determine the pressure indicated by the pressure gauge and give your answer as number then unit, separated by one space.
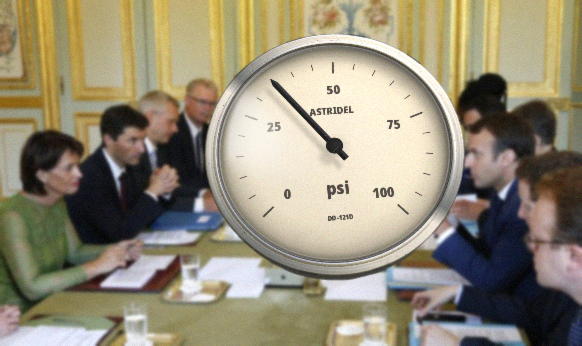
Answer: 35 psi
